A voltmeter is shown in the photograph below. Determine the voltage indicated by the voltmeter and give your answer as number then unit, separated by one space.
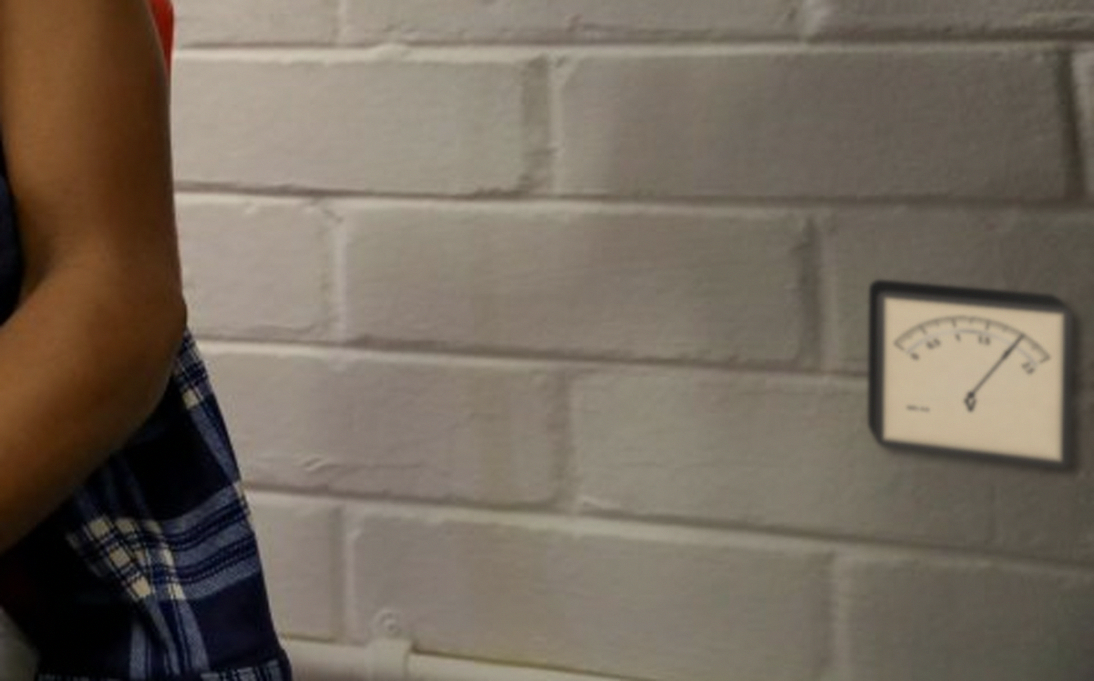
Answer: 2 V
